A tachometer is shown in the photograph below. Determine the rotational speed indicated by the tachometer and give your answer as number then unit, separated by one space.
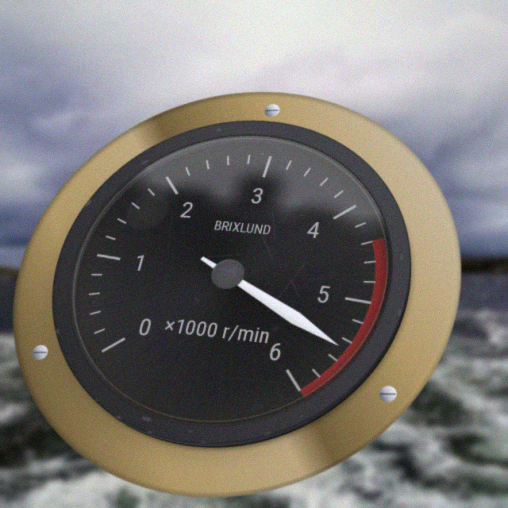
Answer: 5500 rpm
